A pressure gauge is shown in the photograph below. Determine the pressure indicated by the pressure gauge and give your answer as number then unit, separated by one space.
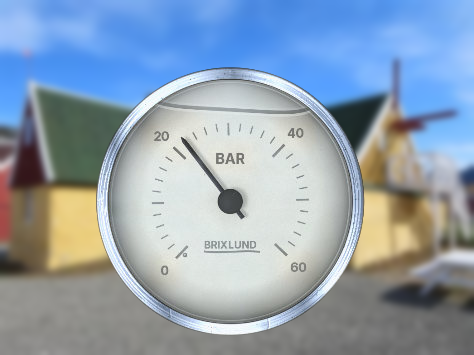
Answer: 22 bar
